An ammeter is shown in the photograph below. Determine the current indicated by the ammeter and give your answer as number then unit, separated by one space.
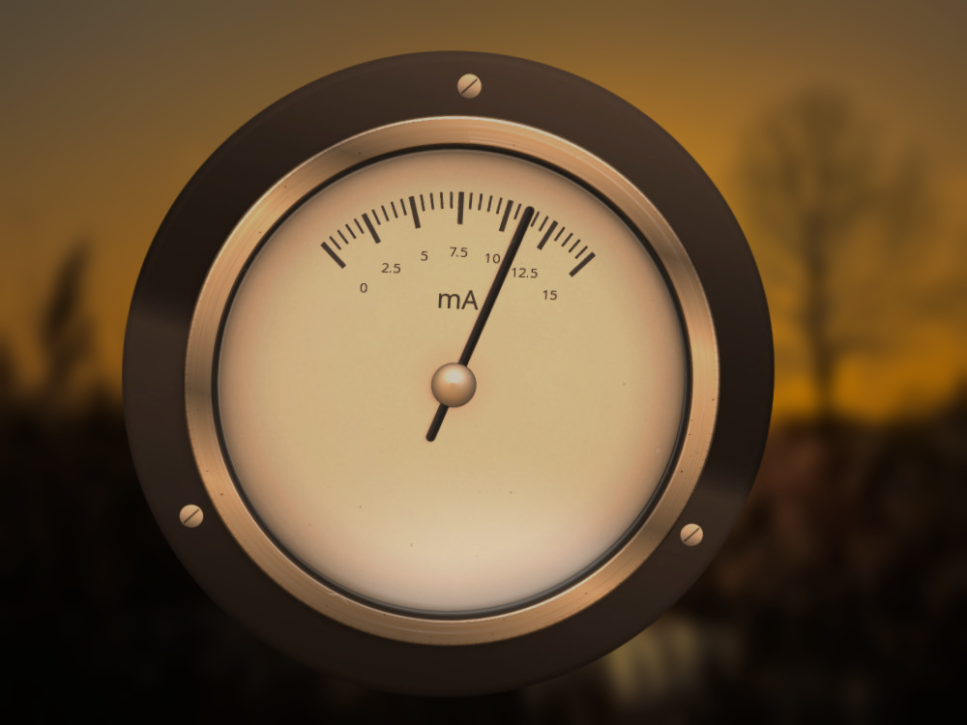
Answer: 11 mA
